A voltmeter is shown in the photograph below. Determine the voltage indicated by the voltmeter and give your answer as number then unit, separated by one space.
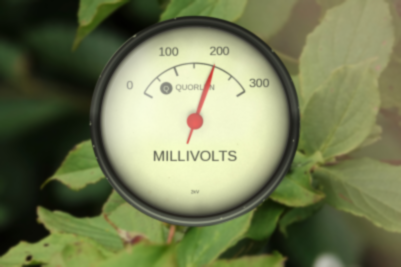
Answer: 200 mV
